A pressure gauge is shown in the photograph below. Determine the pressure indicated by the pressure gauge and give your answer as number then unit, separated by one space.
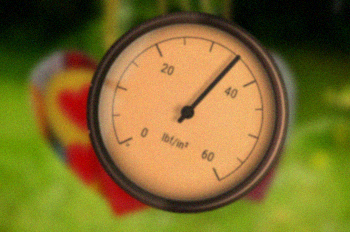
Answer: 35 psi
